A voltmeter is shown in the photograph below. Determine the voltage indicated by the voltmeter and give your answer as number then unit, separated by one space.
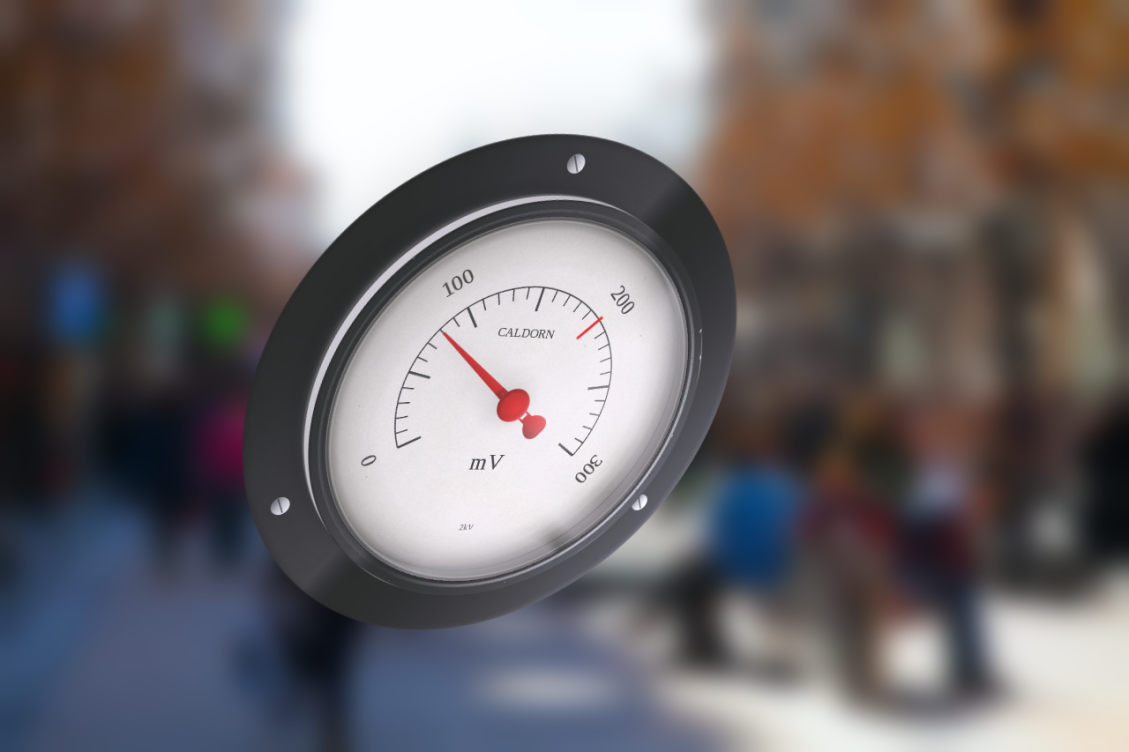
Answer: 80 mV
